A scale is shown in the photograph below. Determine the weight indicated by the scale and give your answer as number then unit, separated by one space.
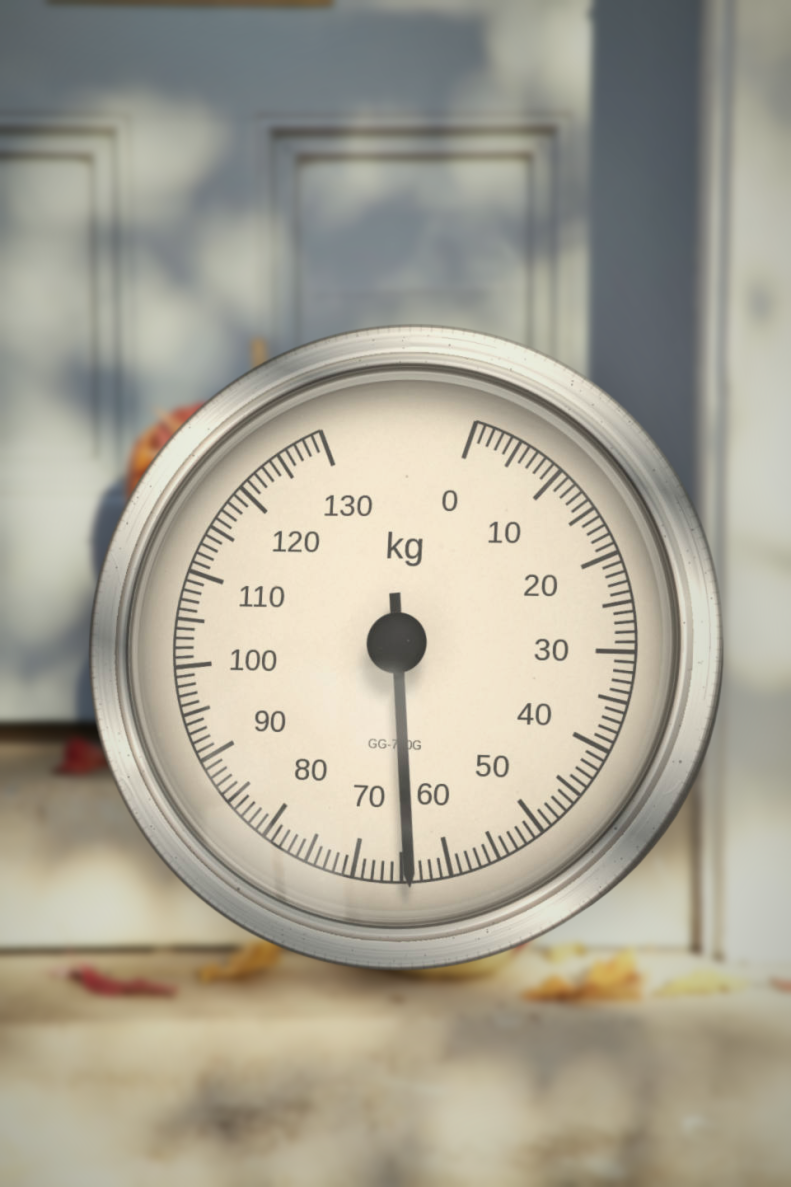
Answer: 64 kg
